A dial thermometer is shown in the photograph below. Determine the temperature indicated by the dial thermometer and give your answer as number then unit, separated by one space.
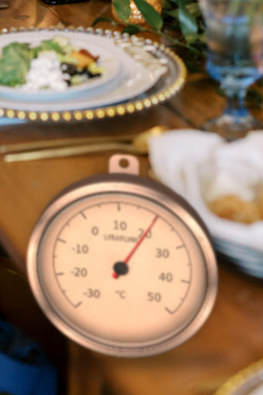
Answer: 20 °C
